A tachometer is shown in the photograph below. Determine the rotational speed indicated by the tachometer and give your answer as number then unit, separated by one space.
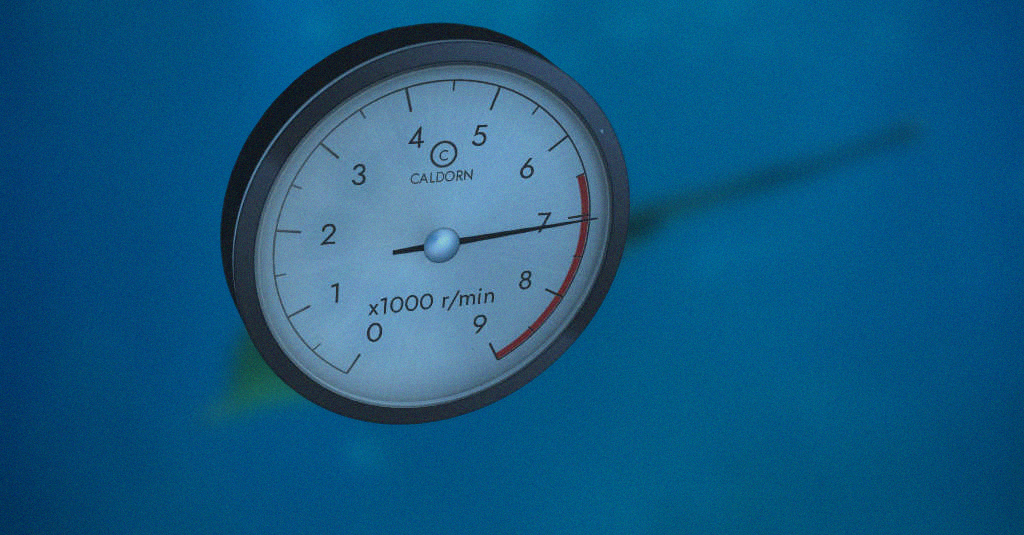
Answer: 7000 rpm
